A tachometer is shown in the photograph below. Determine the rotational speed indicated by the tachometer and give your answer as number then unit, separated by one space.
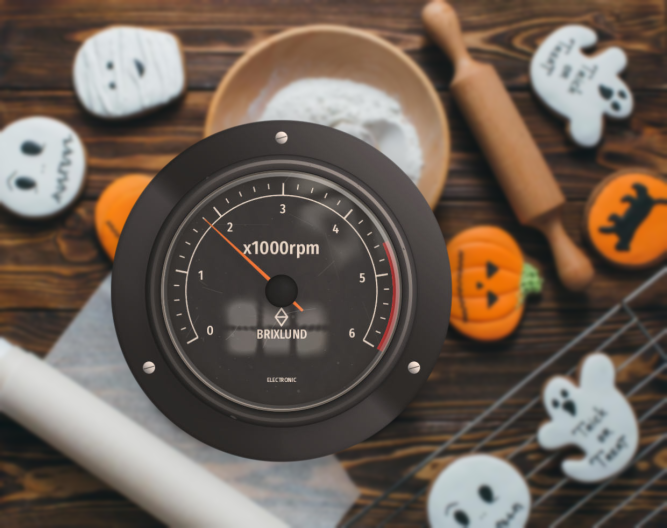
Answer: 1800 rpm
